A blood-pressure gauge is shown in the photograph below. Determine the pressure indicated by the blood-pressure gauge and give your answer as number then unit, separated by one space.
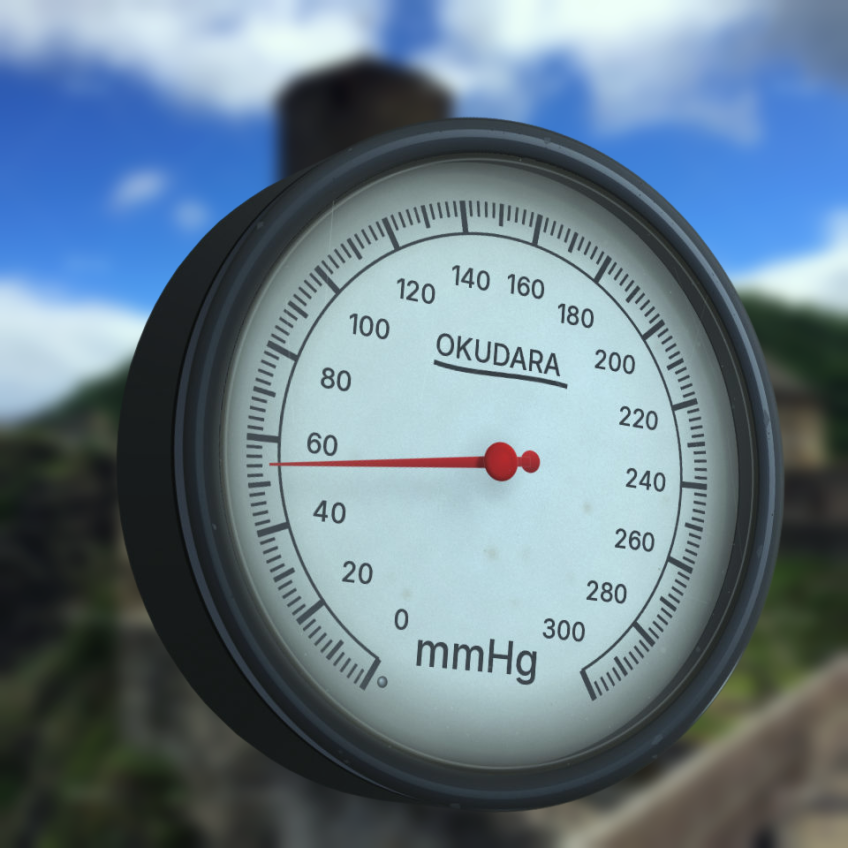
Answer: 54 mmHg
